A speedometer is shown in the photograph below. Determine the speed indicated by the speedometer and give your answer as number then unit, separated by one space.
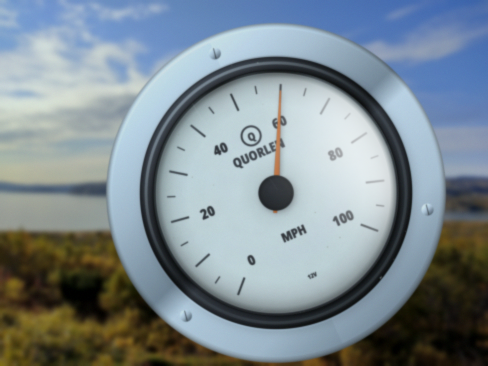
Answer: 60 mph
